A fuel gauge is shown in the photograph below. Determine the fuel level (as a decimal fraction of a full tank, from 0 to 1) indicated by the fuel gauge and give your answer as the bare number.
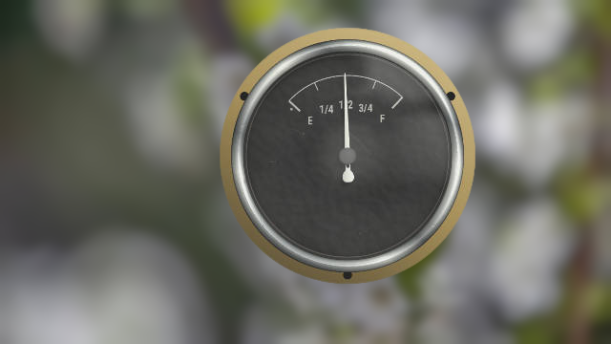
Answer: 0.5
